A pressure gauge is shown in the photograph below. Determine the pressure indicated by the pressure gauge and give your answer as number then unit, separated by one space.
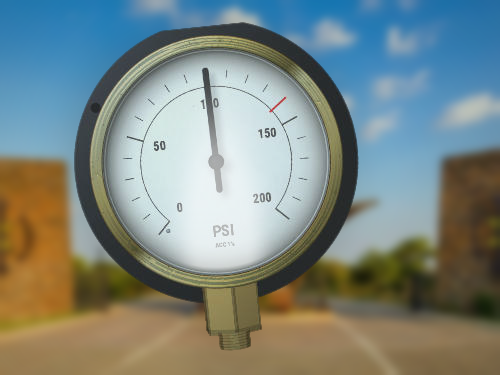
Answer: 100 psi
